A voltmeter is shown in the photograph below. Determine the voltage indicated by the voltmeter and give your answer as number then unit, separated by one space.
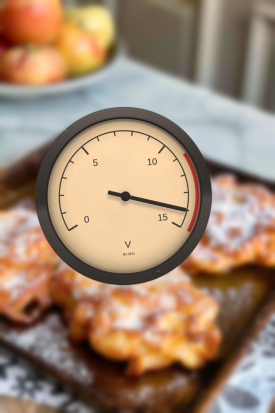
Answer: 14 V
